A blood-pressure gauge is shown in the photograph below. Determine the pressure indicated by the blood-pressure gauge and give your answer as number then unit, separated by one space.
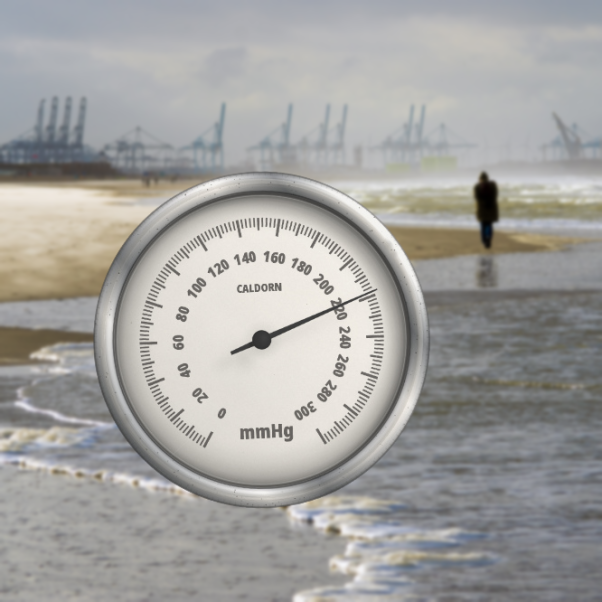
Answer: 218 mmHg
